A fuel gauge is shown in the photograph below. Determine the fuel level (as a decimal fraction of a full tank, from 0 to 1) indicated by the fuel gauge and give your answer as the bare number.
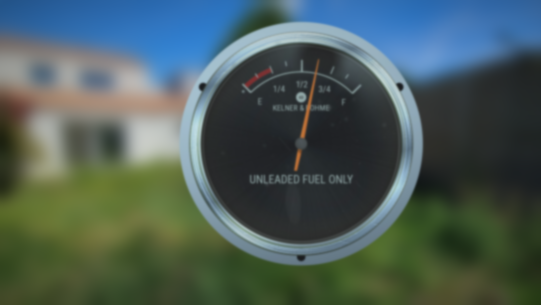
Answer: 0.625
